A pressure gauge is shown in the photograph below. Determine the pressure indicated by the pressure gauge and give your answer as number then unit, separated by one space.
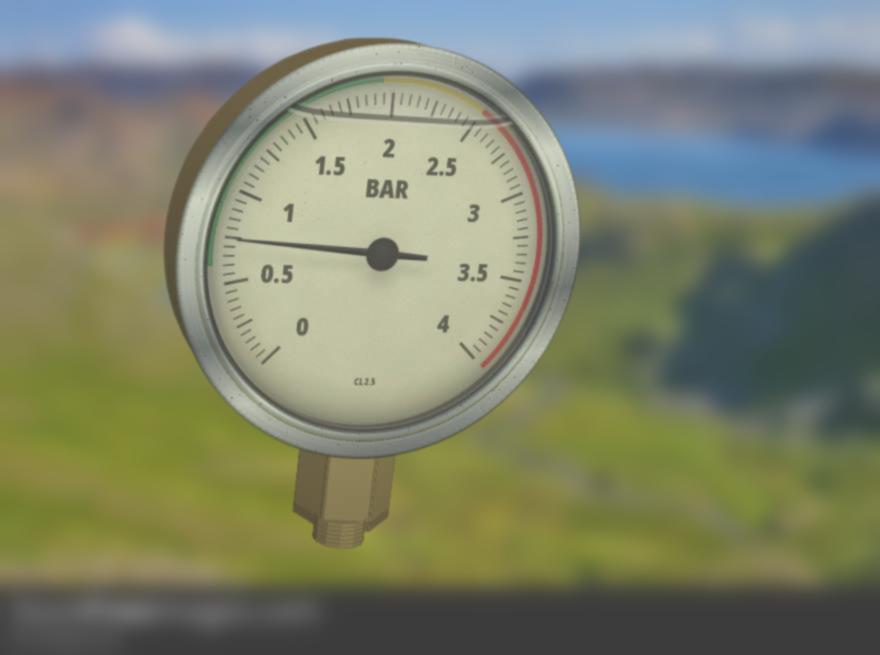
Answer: 0.75 bar
